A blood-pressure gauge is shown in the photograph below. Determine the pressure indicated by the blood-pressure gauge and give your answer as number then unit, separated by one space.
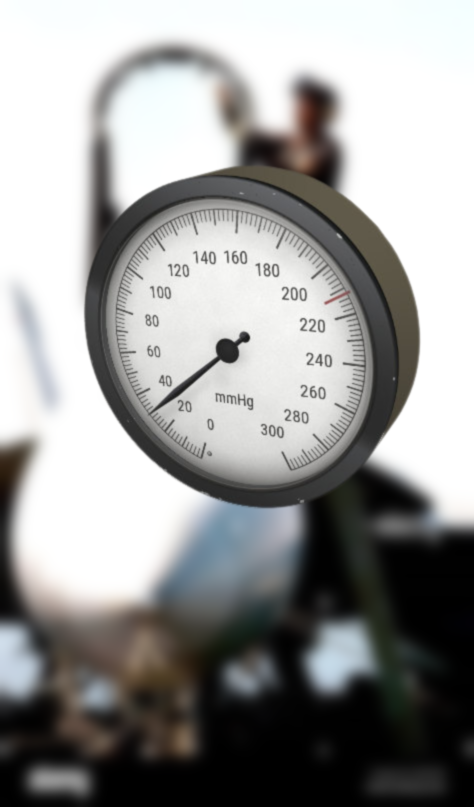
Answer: 30 mmHg
